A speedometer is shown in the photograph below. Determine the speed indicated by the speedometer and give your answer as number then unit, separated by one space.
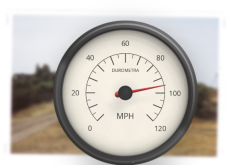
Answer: 95 mph
